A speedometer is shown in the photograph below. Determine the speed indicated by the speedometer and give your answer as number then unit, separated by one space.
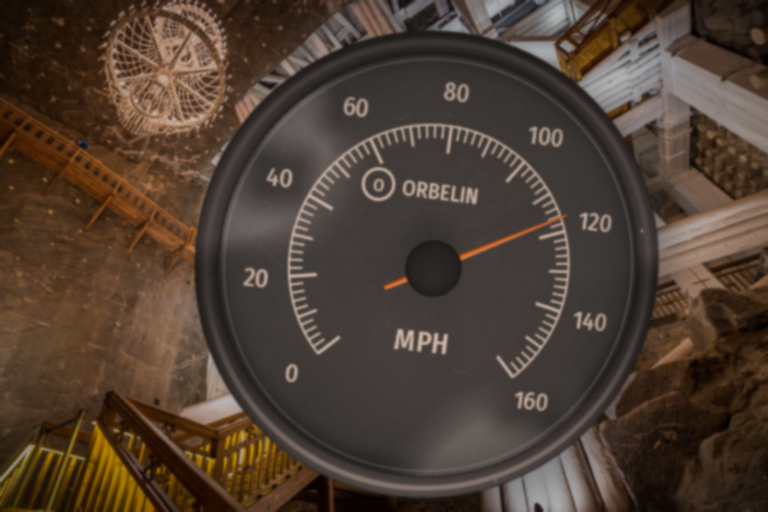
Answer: 116 mph
